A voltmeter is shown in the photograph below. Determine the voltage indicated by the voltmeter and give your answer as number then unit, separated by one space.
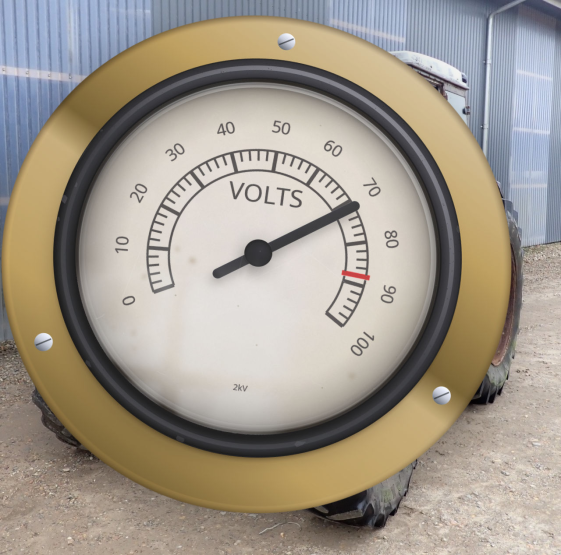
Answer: 72 V
